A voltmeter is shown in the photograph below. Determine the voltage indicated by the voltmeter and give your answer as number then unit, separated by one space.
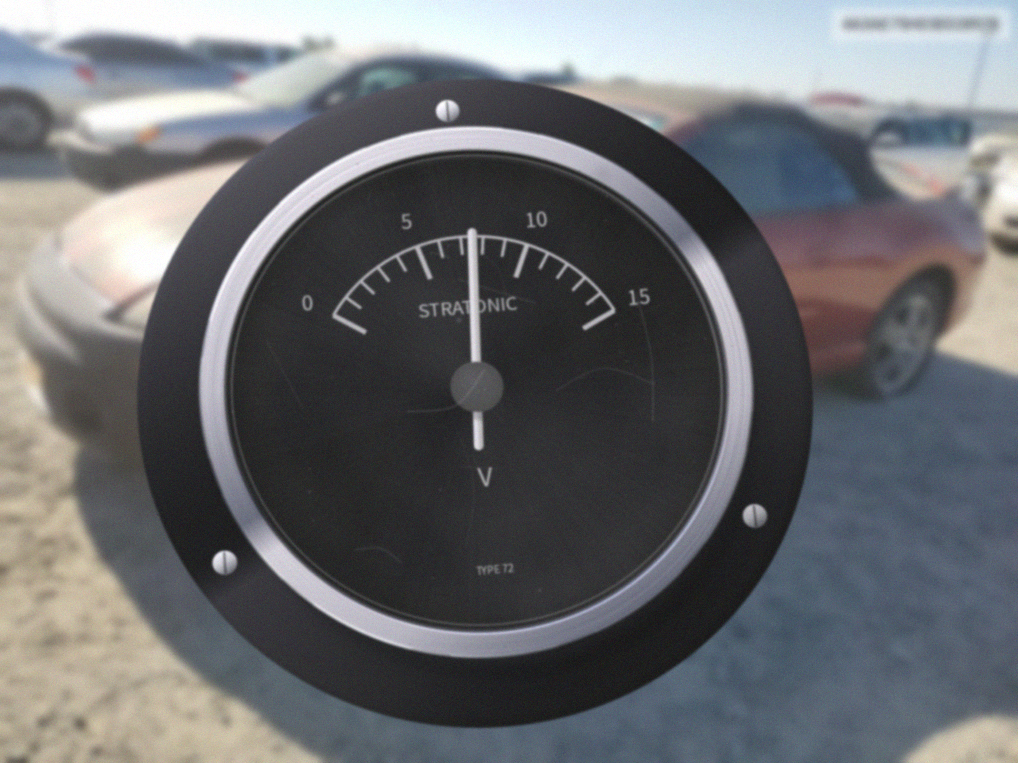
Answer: 7.5 V
